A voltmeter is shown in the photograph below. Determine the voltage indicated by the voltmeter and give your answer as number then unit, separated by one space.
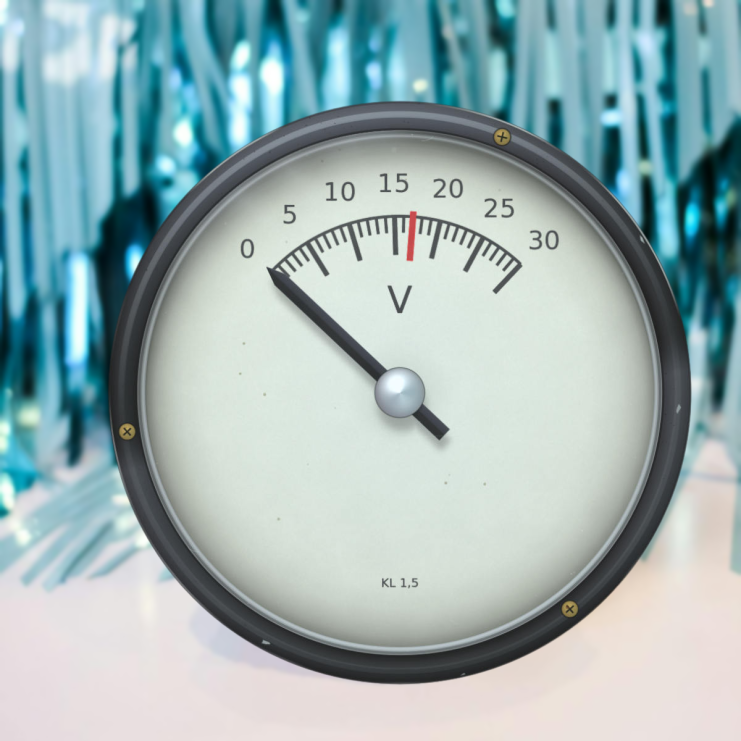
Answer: 0 V
